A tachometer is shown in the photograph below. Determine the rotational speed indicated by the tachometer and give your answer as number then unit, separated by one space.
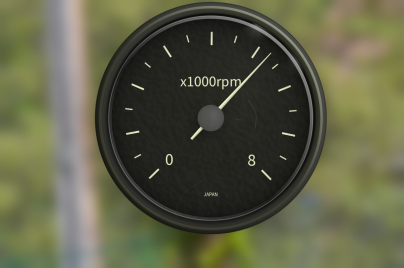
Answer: 5250 rpm
